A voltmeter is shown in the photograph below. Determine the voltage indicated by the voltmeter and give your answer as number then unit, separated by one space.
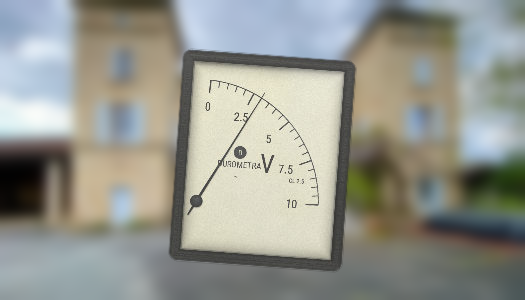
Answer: 3 V
